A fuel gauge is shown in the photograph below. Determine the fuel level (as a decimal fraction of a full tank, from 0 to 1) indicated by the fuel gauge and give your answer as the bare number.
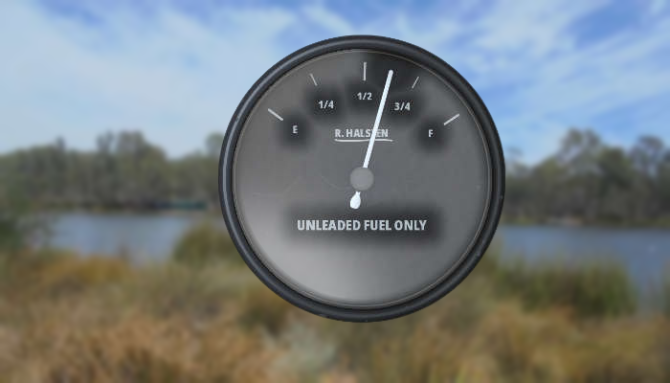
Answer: 0.625
